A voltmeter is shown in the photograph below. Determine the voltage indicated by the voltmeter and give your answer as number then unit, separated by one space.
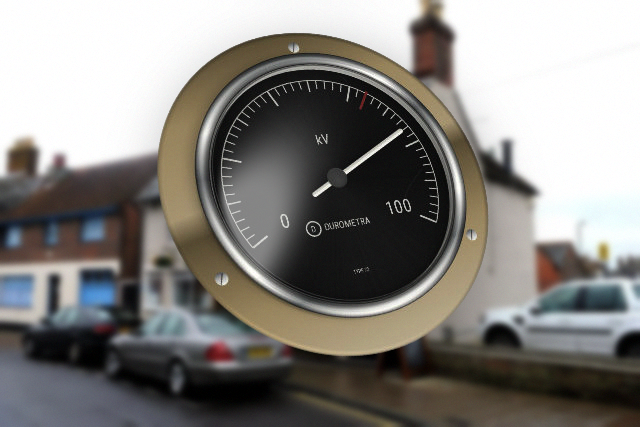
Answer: 76 kV
